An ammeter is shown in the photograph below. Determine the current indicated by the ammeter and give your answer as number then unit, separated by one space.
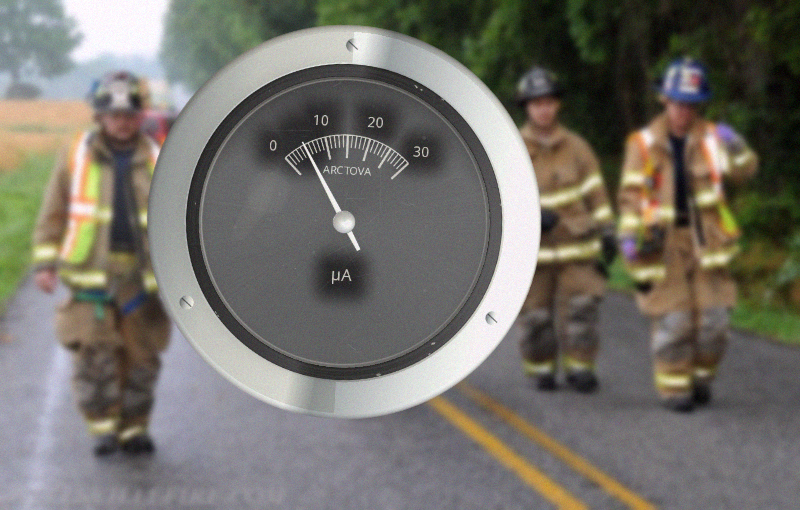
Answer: 5 µA
